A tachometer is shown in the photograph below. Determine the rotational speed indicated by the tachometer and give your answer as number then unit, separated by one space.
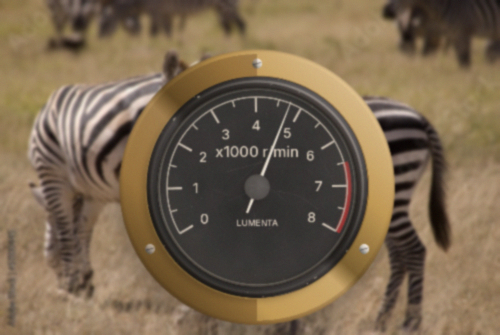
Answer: 4750 rpm
